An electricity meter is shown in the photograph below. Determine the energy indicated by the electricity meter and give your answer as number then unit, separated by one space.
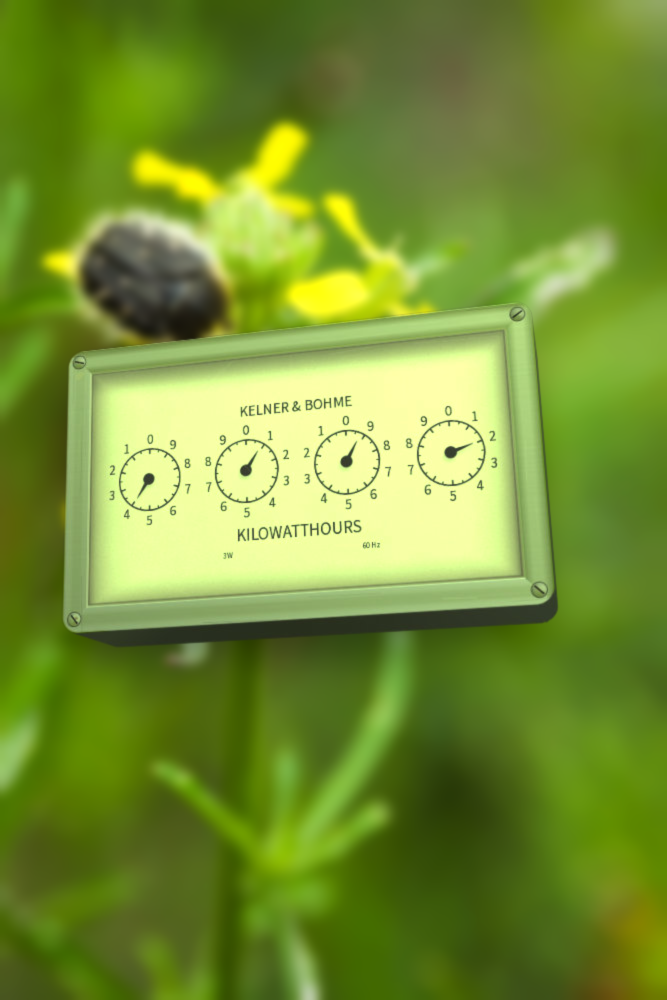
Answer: 4092 kWh
